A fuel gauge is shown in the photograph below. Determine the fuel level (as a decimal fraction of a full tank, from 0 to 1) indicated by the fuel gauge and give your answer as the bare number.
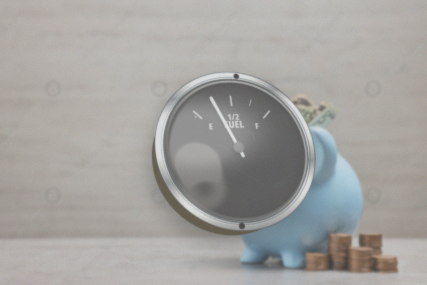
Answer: 0.25
